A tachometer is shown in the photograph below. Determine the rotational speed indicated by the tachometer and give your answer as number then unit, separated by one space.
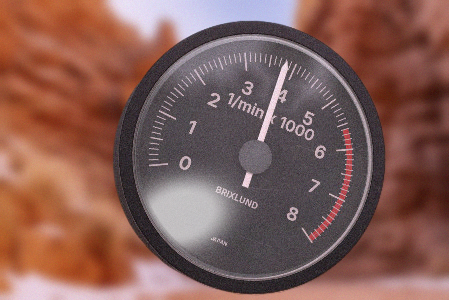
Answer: 3800 rpm
